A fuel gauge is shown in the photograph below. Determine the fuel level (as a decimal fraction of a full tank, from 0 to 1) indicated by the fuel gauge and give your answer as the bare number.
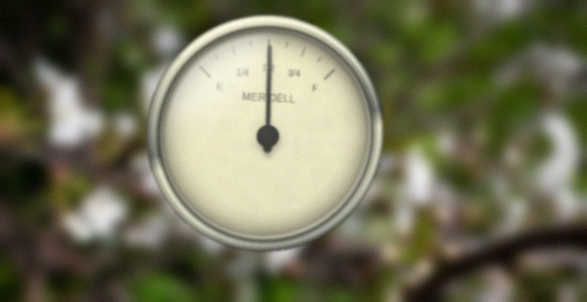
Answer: 0.5
